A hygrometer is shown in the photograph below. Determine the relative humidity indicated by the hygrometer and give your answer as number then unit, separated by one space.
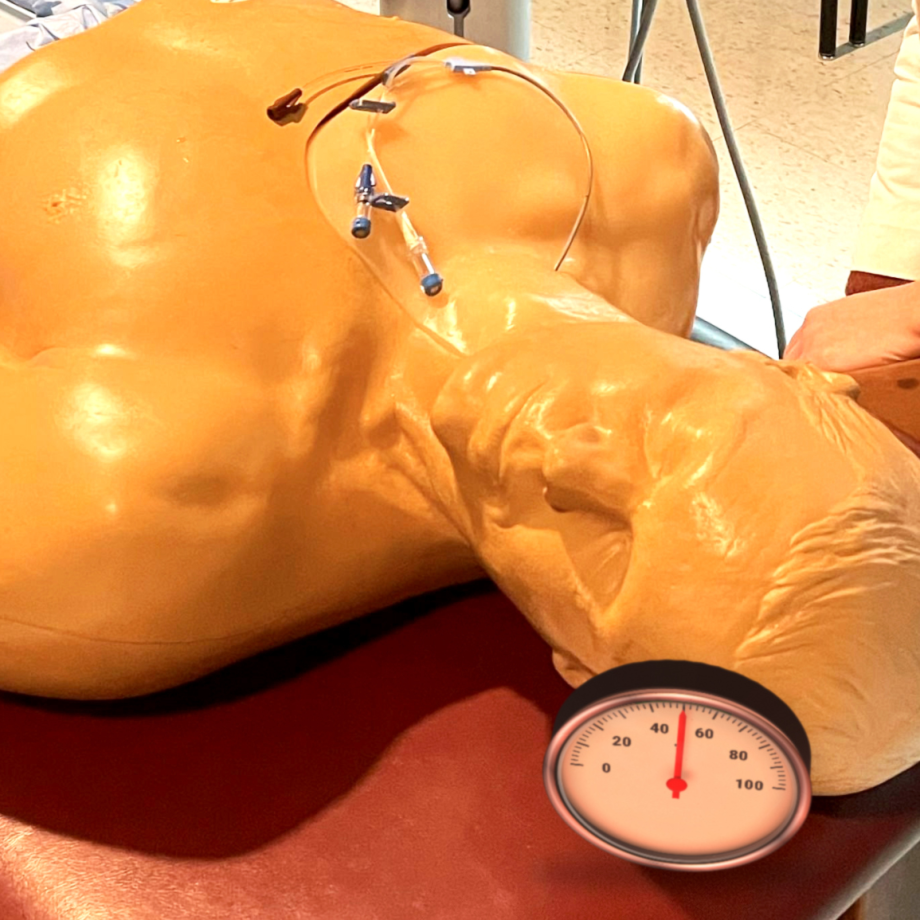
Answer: 50 %
